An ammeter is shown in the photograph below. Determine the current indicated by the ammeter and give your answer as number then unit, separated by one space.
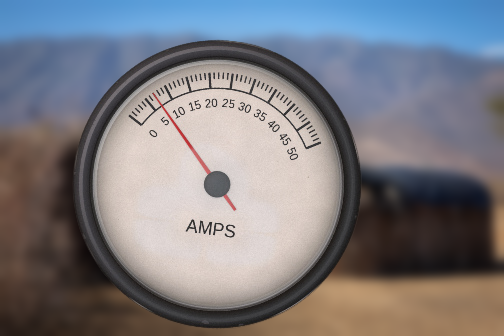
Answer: 7 A
